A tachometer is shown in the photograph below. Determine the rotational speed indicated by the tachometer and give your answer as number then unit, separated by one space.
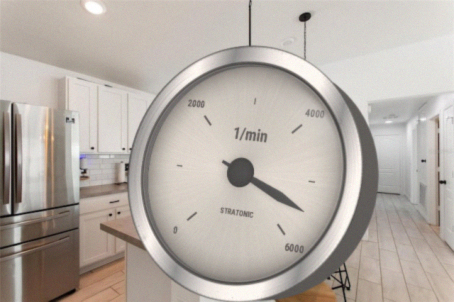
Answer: 5500 rpm
